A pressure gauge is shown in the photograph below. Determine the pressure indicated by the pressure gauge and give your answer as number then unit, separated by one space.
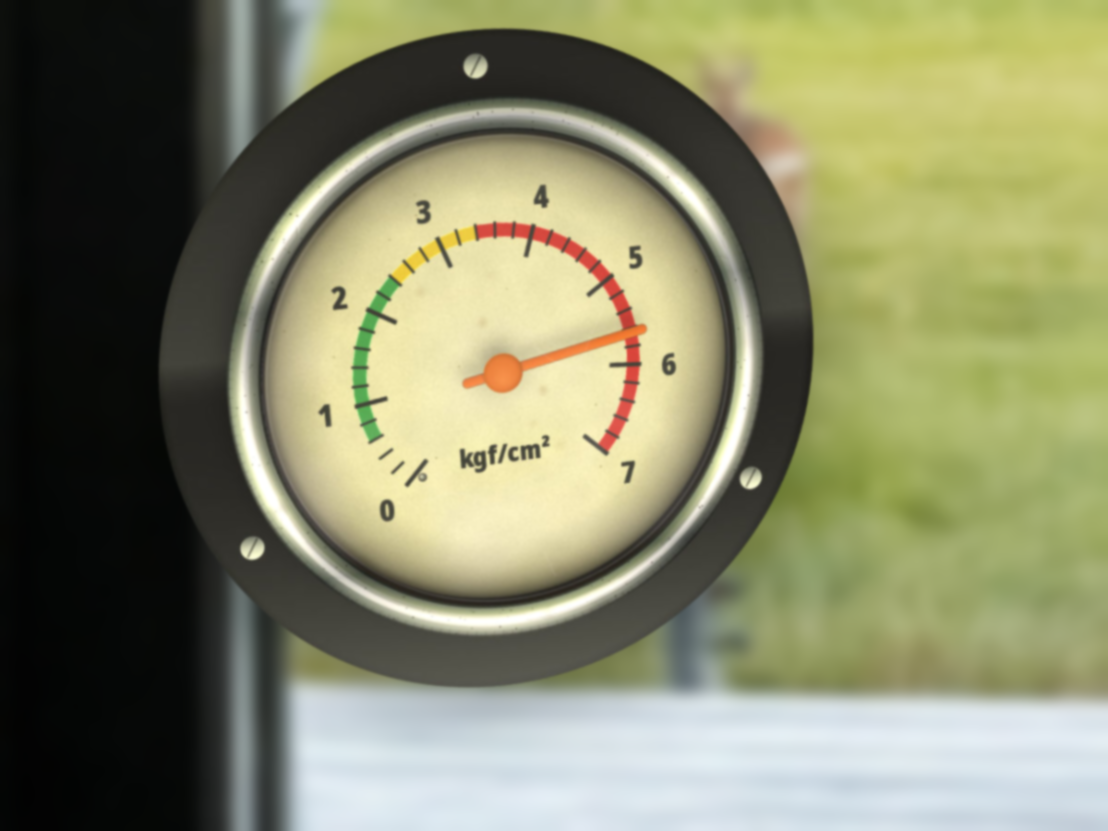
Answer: 5.6 kg/cm²
